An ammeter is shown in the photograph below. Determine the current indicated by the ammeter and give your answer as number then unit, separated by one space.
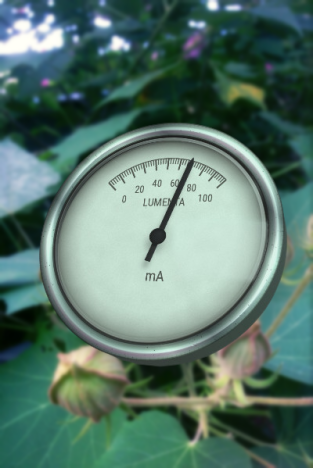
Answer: 70 mA
